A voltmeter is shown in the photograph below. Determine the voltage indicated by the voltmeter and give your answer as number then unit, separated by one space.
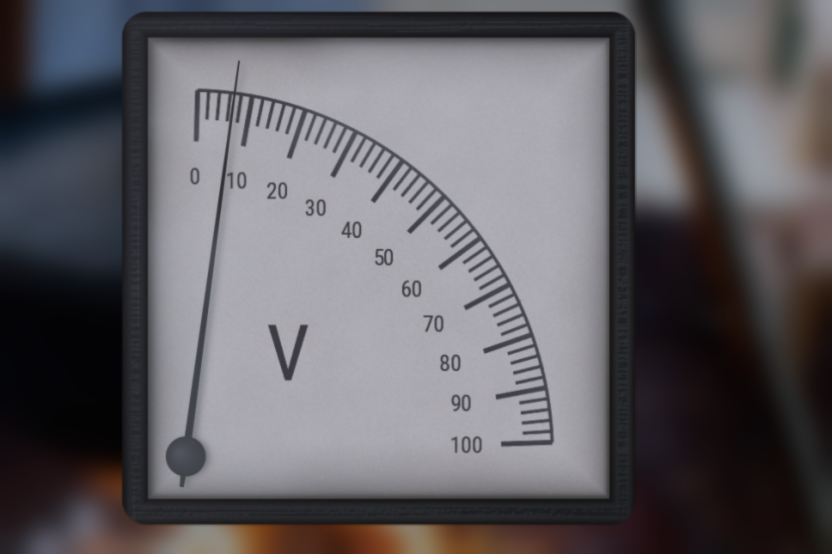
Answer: 7 V
